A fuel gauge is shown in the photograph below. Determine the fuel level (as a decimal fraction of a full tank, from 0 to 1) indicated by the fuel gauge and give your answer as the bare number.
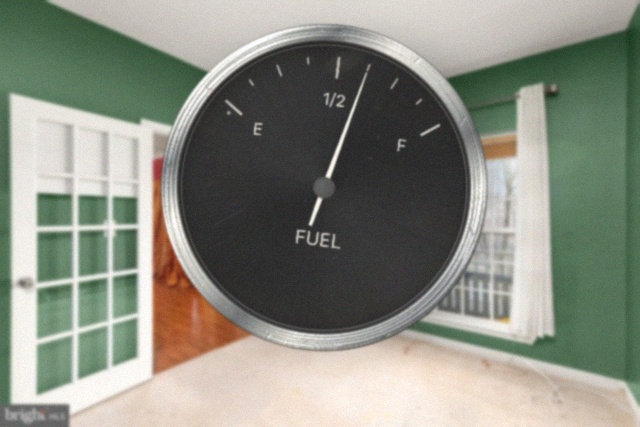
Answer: 0.625
